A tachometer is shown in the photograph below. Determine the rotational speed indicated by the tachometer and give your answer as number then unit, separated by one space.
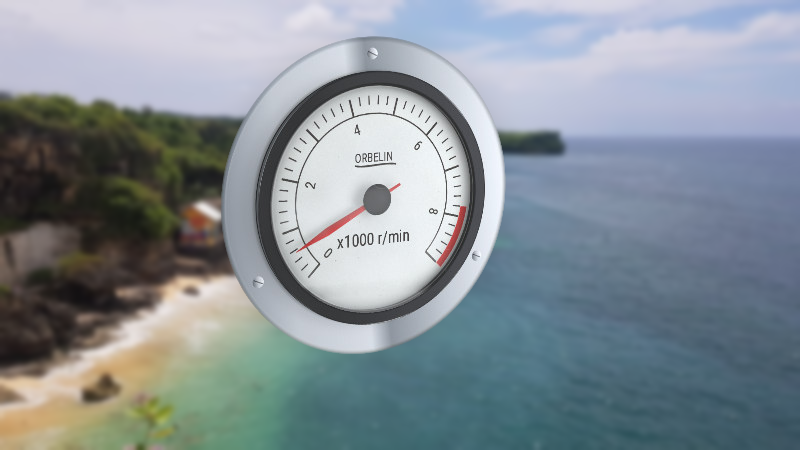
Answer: 600 rpm
